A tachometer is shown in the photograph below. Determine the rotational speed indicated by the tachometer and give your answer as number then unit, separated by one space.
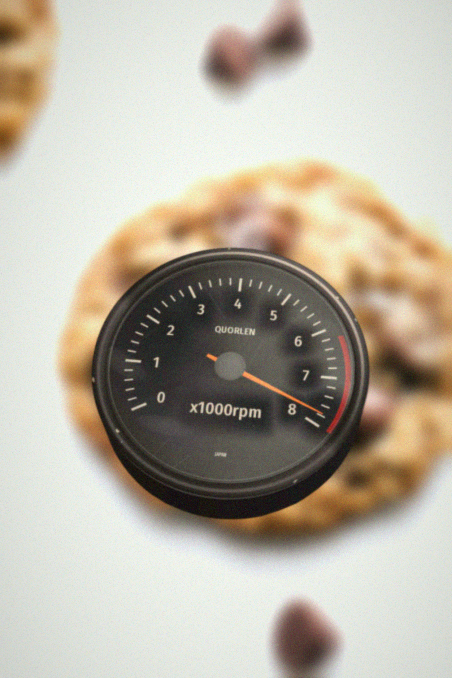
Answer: 7800 rpm
